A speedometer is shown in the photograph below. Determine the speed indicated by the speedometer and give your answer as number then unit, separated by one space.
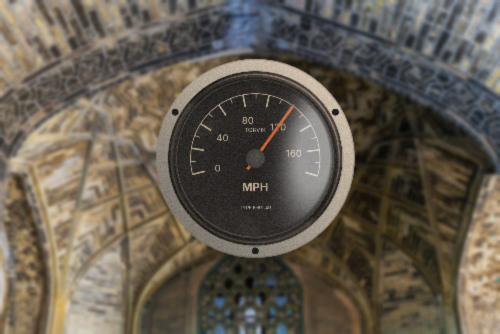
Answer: 120 mph
